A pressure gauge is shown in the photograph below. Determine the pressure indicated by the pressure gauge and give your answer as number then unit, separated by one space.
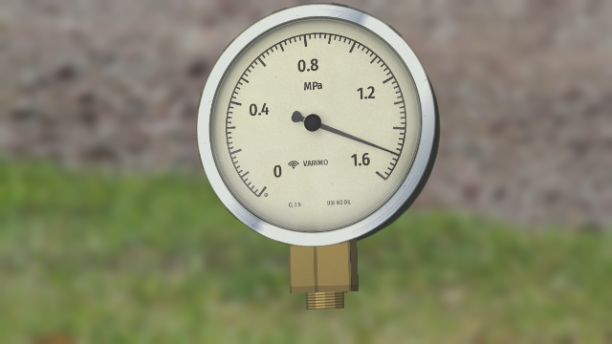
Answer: 1.5 MPa
